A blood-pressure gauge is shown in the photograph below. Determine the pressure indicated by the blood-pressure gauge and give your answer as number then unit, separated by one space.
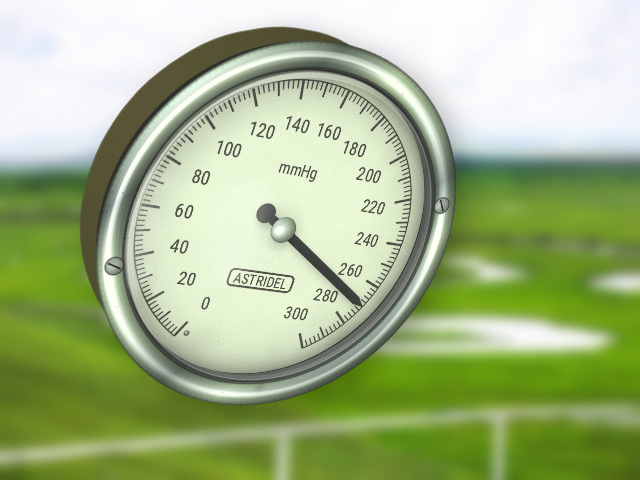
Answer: 270 mmHg
